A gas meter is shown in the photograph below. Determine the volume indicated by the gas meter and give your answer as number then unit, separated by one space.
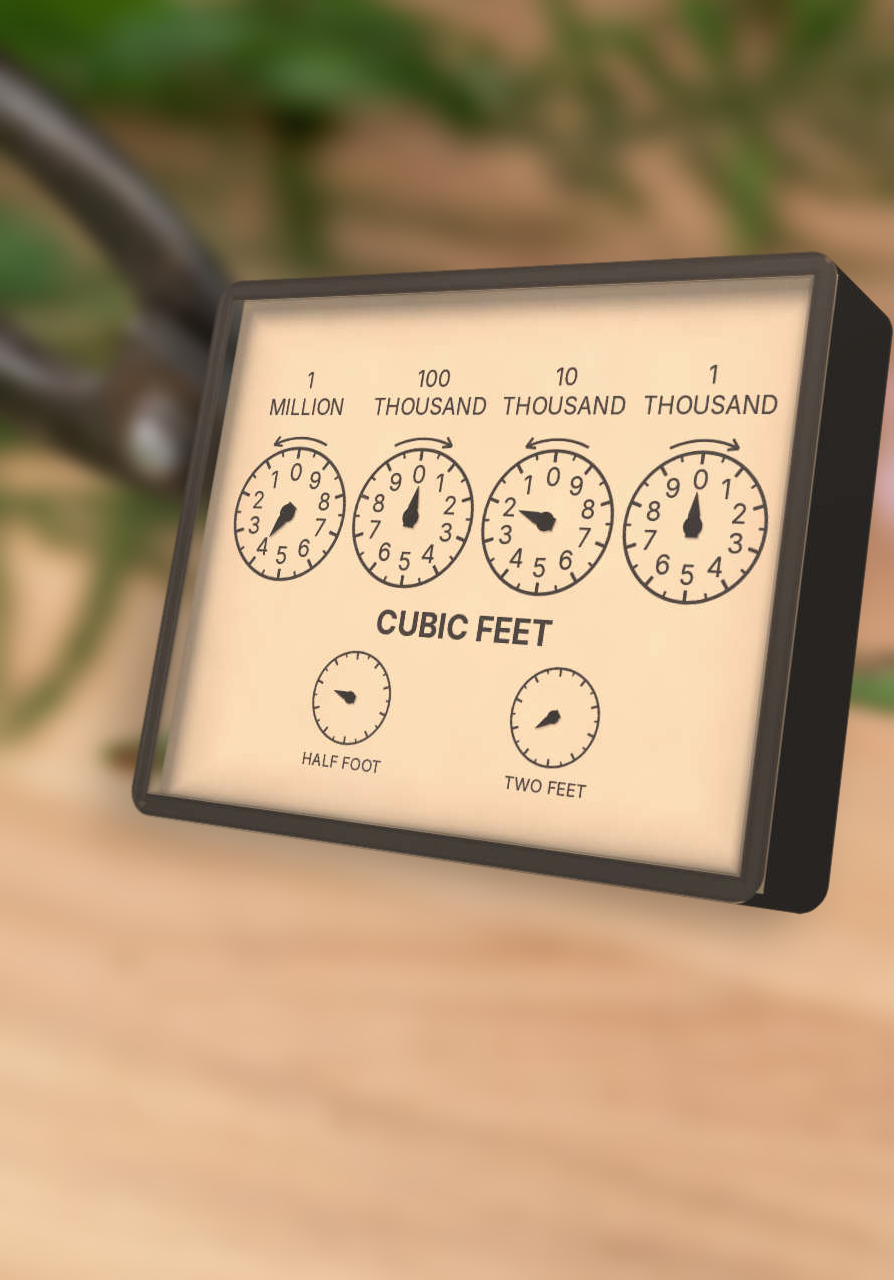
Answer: 402000 ft³
